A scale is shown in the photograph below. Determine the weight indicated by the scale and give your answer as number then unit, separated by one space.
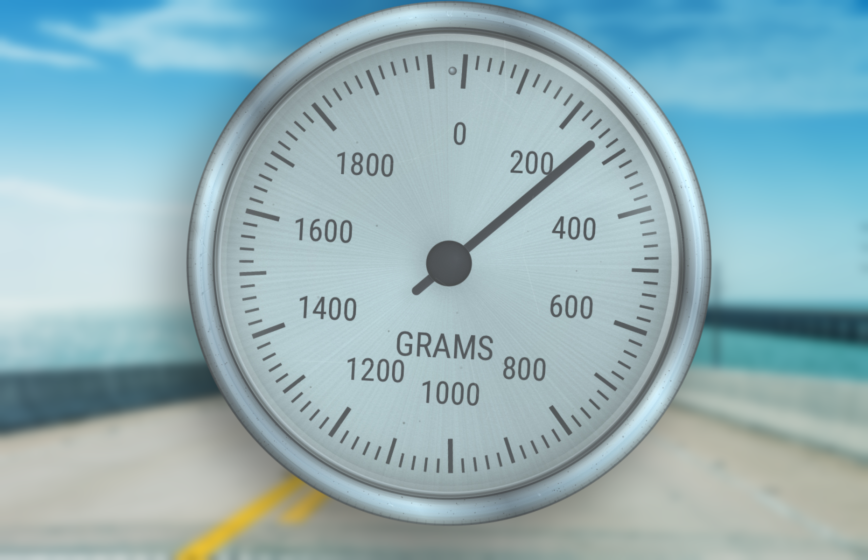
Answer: 260 g
